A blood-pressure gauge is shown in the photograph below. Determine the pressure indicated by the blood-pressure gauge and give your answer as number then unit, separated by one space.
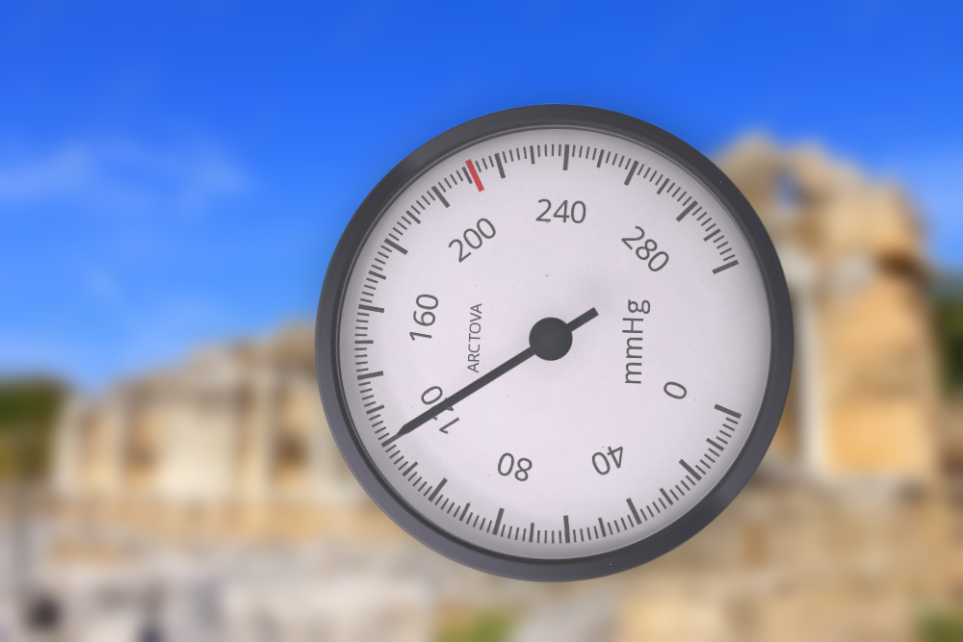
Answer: 120 mmHg
